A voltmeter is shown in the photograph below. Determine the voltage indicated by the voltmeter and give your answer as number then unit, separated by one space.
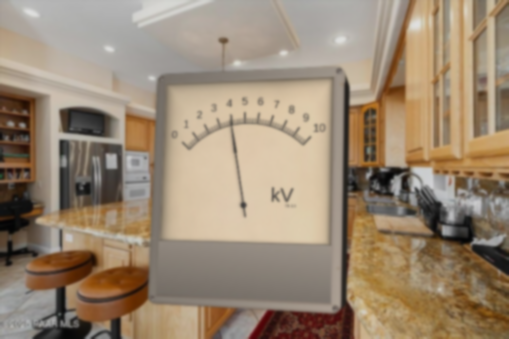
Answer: 4 kV
